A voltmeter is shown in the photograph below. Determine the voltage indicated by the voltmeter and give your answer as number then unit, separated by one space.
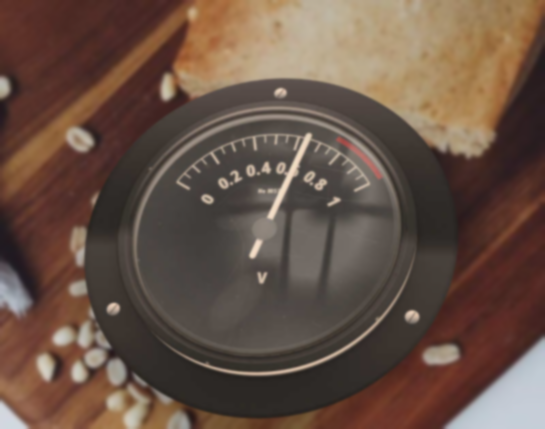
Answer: 0.65 V
